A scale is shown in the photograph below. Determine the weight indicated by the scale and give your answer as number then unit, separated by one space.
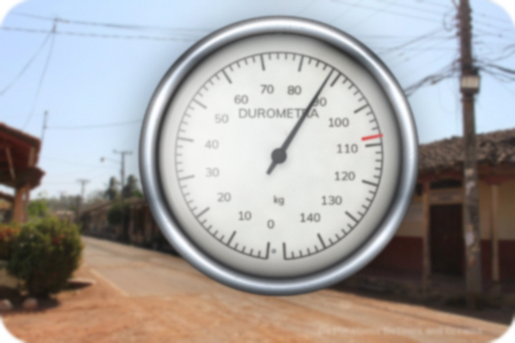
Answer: 88 kg
